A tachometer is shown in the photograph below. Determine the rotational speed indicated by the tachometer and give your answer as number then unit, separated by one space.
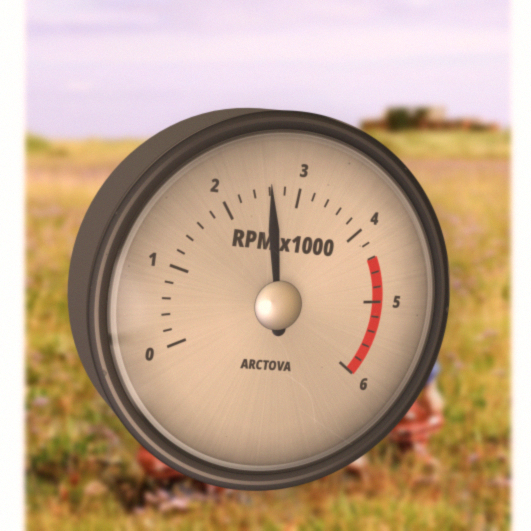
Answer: 2600 rpm
